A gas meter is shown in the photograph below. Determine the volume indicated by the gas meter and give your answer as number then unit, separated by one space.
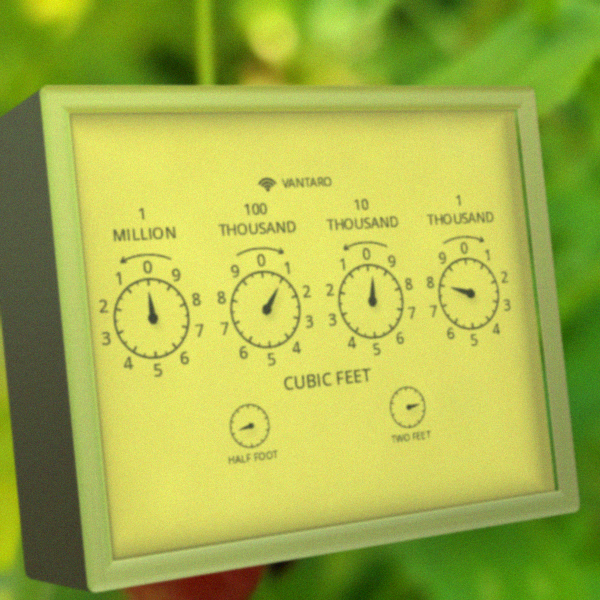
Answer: 9800 ft³
